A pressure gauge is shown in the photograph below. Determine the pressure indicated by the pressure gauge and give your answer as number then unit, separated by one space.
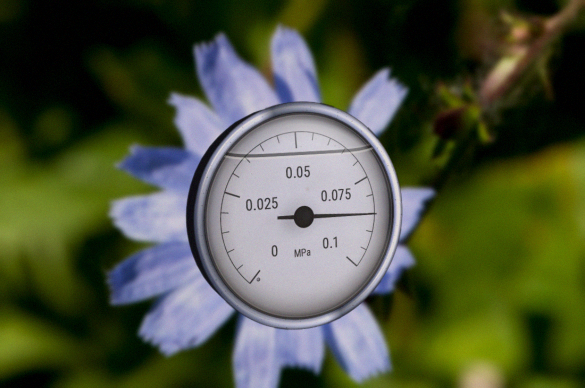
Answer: 0.085 MPa
